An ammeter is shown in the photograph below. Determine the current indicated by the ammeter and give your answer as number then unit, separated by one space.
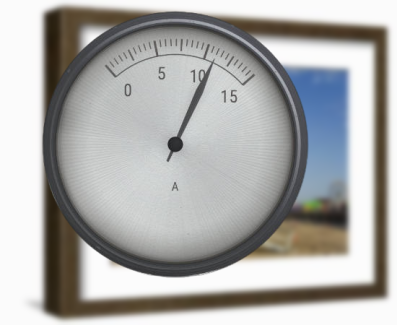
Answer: 11 A
